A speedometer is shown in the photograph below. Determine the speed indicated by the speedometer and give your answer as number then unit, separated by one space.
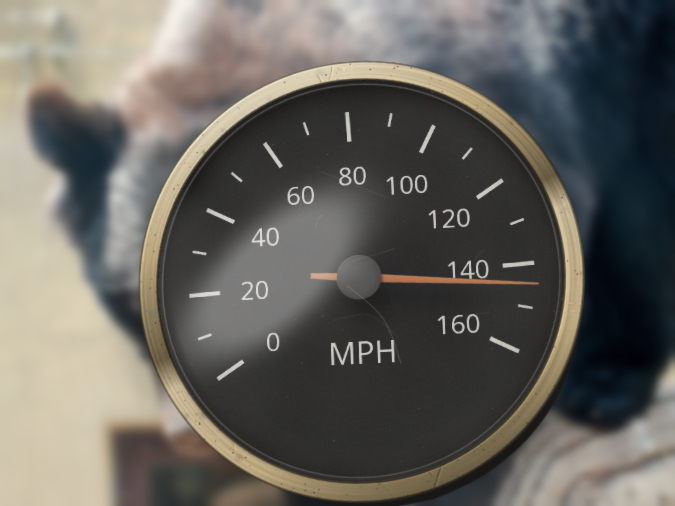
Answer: 145 mph
